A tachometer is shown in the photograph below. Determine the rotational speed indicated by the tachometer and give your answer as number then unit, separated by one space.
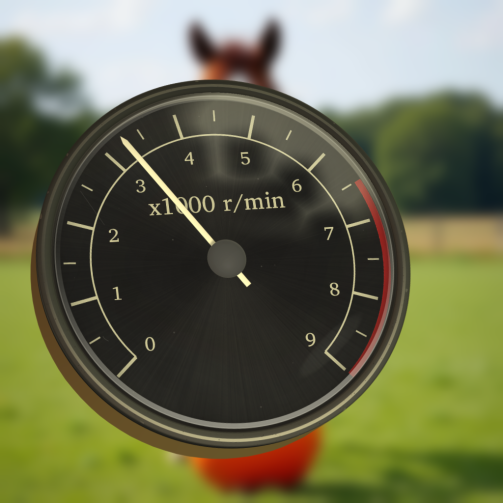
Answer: 3250 rpm
